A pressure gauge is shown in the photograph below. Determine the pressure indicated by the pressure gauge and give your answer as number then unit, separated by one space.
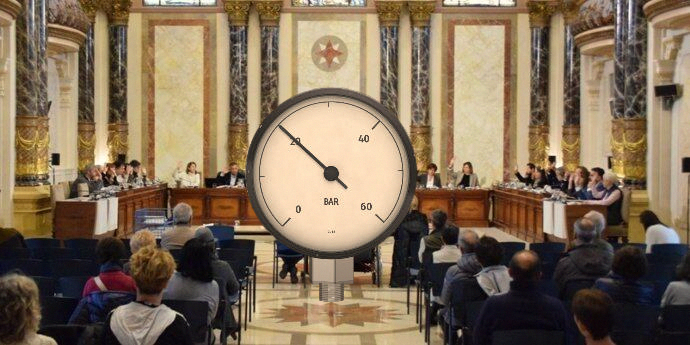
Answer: 20 bar
